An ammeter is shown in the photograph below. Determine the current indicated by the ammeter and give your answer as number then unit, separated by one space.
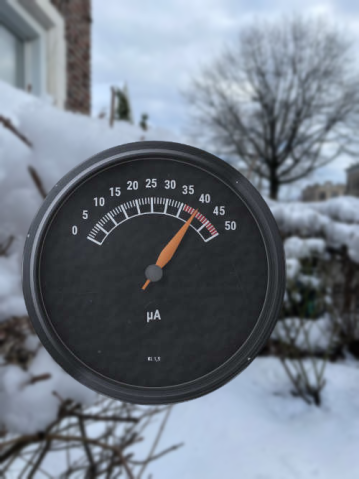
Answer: 40 µA
